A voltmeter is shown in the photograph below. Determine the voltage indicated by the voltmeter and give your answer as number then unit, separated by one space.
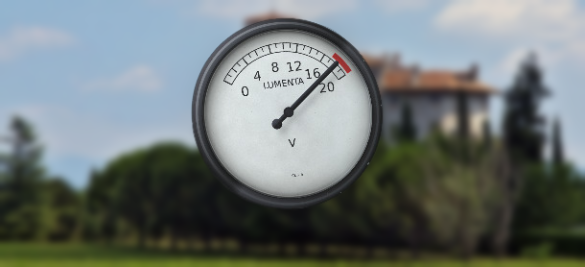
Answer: 18 V
